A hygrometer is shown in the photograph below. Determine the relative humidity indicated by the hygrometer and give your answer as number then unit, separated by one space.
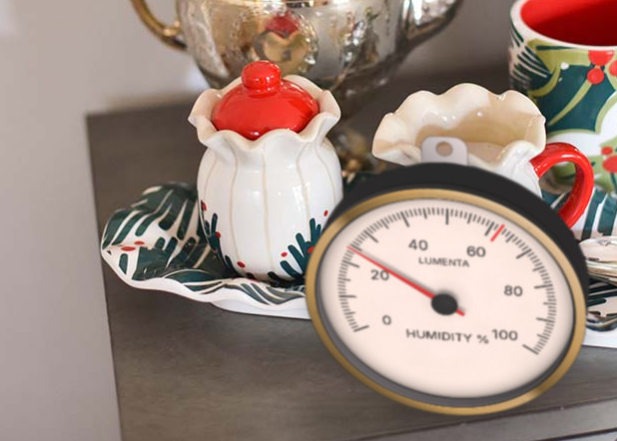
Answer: 25 %
